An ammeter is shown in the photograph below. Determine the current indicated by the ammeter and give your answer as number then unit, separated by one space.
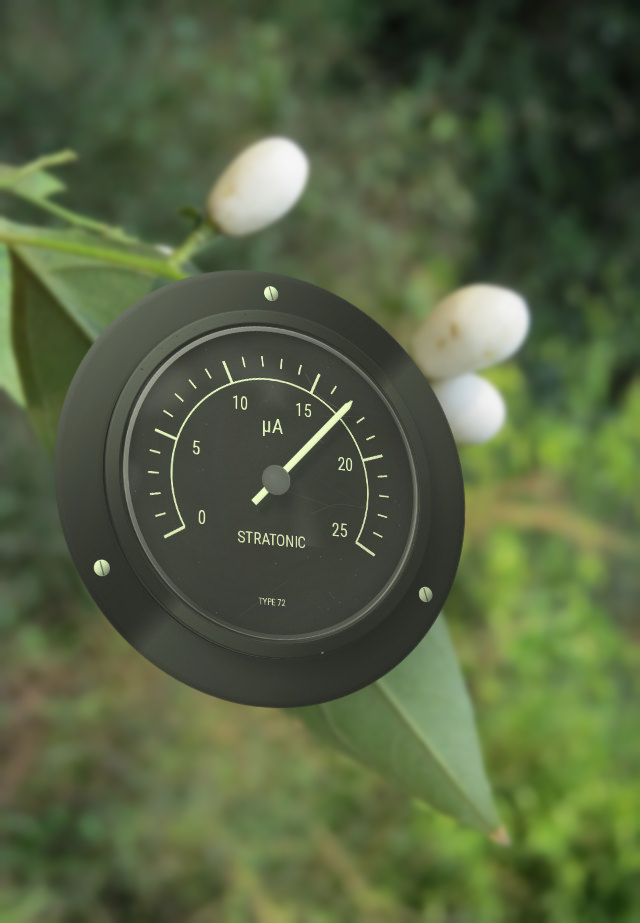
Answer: 17 µA
